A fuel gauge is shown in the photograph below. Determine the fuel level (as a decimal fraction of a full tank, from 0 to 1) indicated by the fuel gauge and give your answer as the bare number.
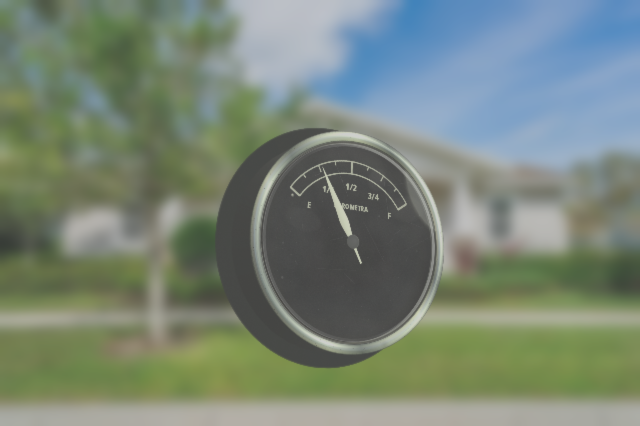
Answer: 0.25
